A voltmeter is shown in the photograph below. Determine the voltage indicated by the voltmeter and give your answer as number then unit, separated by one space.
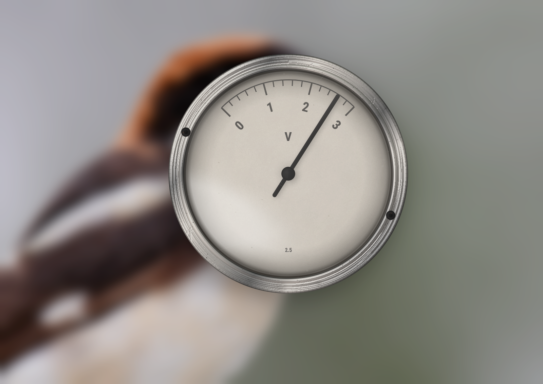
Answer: 2.6 V
